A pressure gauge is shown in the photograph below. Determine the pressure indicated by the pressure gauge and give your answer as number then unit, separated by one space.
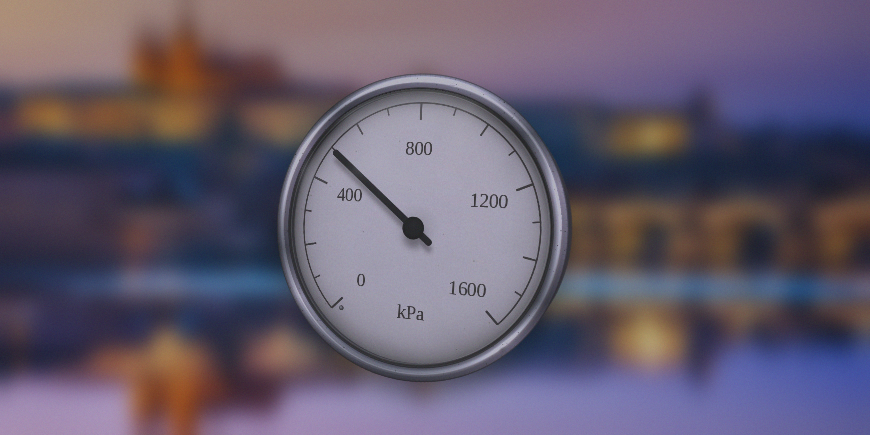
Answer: 500 kPa
